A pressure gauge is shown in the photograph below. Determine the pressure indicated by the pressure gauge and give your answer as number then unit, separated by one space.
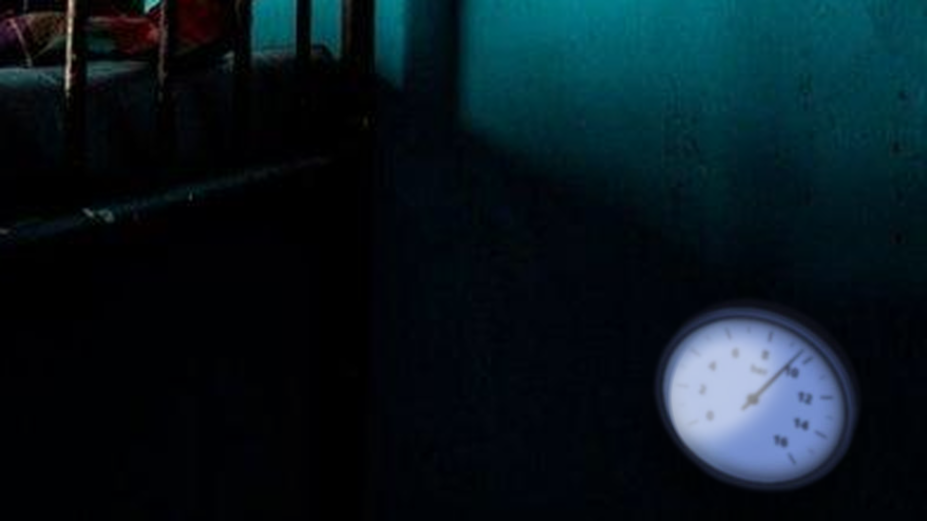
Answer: 9.5 bar
